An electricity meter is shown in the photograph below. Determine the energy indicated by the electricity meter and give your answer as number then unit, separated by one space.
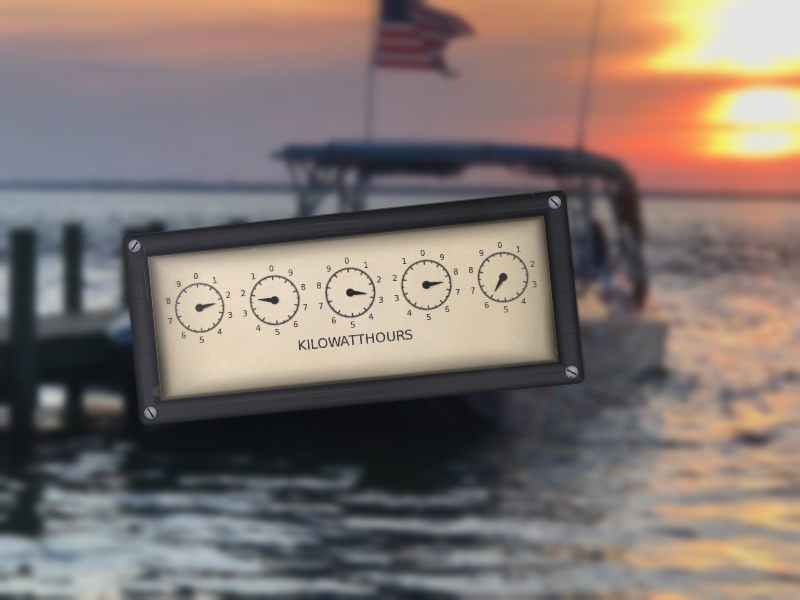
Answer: 22276 kWh
